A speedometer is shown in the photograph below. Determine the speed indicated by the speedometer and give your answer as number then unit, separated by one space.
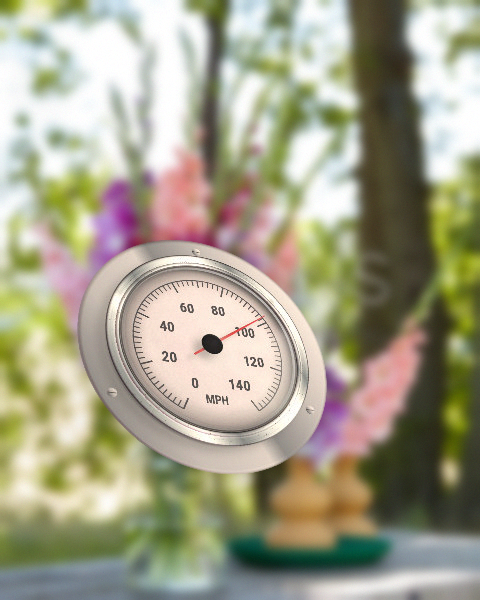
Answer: 98 mph
